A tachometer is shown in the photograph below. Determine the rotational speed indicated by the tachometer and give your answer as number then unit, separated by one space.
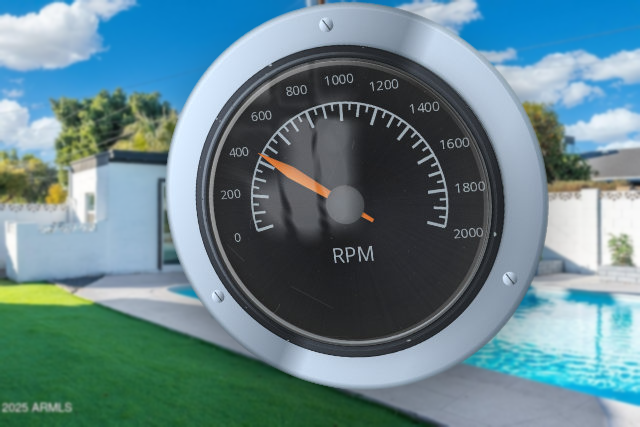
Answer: 450 rpm
